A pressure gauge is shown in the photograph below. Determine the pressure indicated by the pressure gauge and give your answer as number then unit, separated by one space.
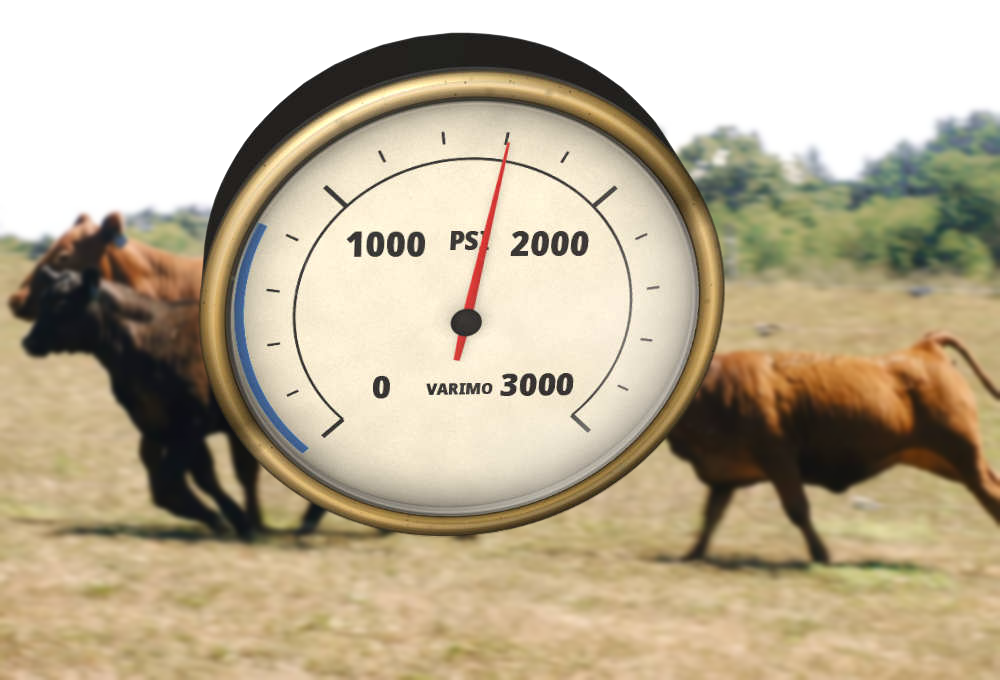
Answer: 1600 psi
